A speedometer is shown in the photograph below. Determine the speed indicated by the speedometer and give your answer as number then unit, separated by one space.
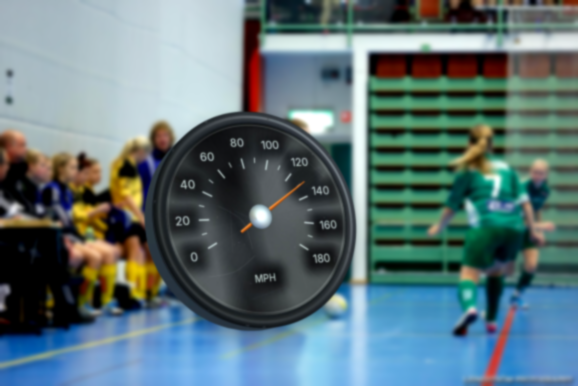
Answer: 130 mph
